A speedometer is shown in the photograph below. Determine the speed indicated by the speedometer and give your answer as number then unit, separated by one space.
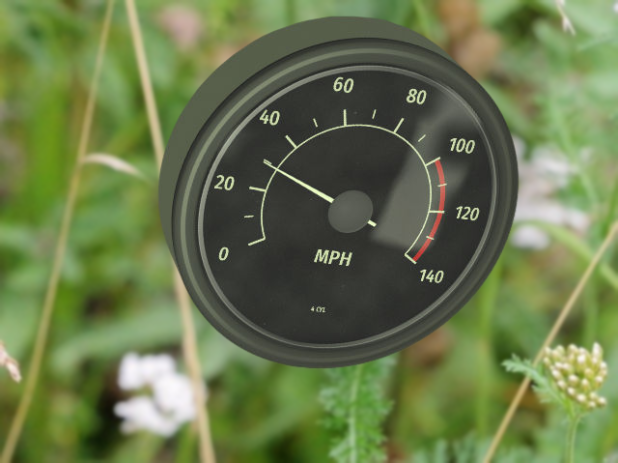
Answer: 30 mph
